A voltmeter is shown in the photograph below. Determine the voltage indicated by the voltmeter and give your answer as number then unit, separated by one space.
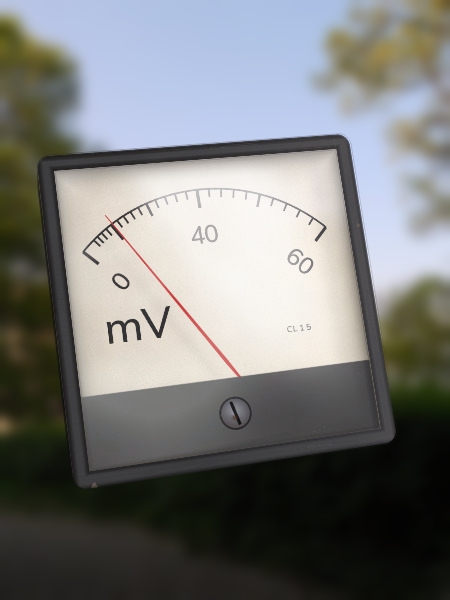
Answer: 20 mV
